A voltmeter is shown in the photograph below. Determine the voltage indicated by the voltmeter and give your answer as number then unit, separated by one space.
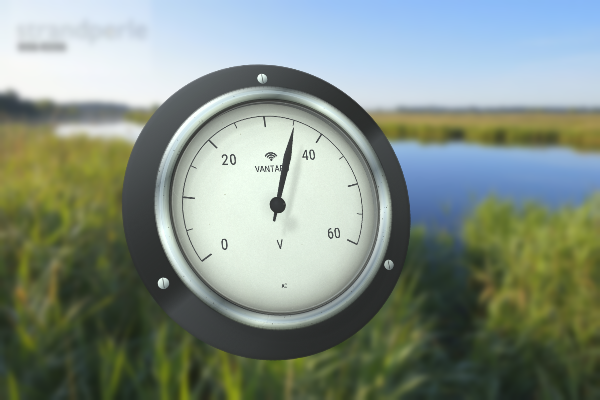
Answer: 35 V
